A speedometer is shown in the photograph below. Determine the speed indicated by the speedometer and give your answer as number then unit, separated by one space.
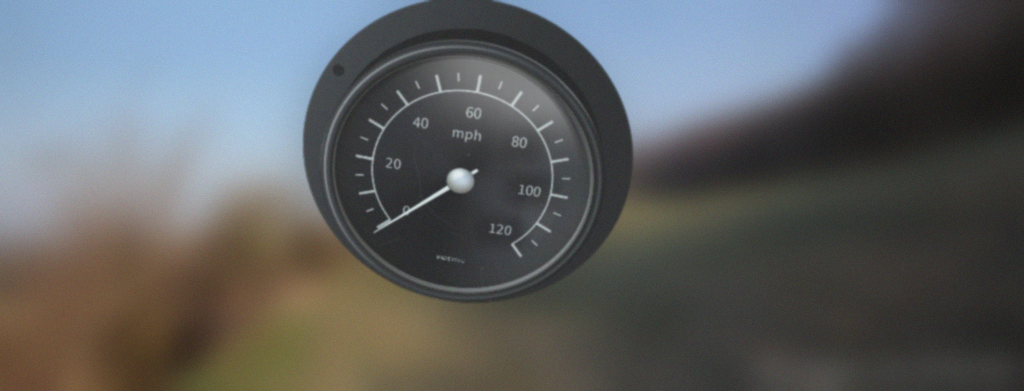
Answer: 0 mph
